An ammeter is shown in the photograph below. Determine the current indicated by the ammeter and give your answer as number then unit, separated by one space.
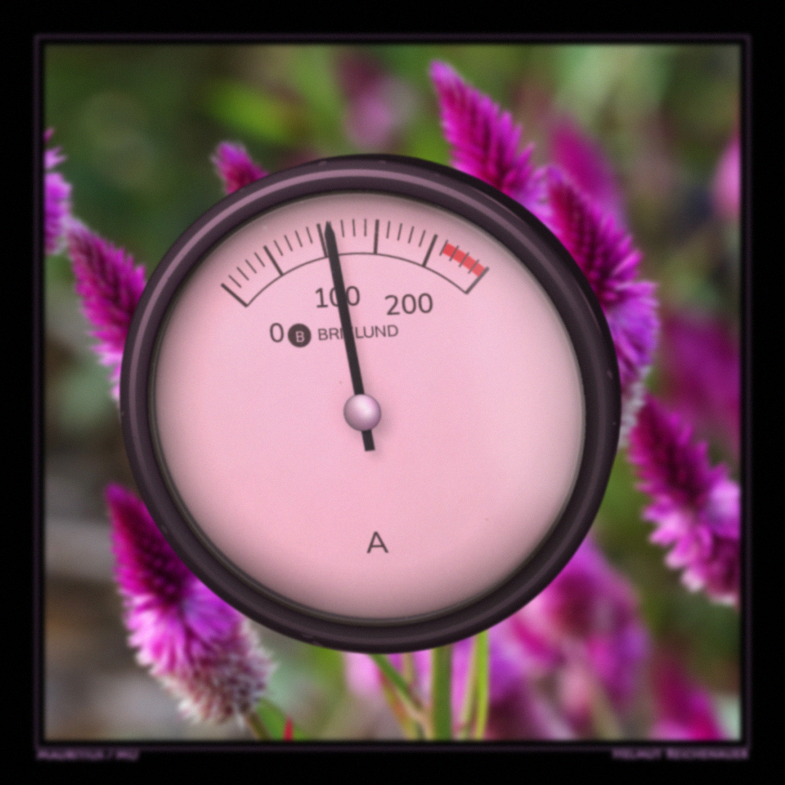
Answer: 110 A
